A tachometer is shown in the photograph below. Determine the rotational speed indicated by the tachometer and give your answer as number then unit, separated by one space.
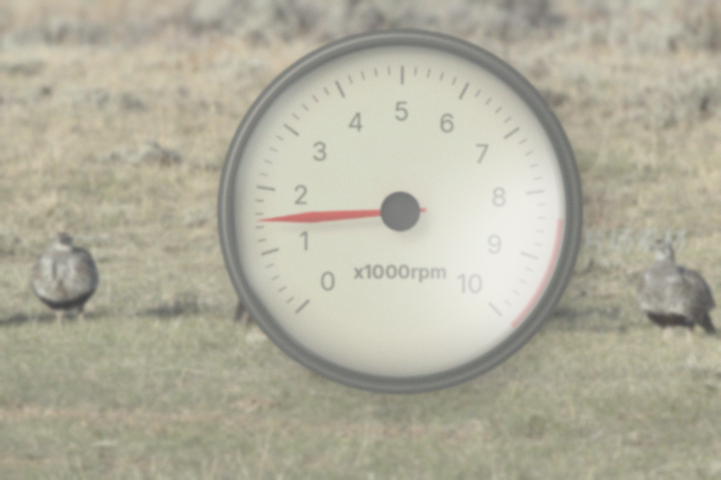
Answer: 1500 rpm
